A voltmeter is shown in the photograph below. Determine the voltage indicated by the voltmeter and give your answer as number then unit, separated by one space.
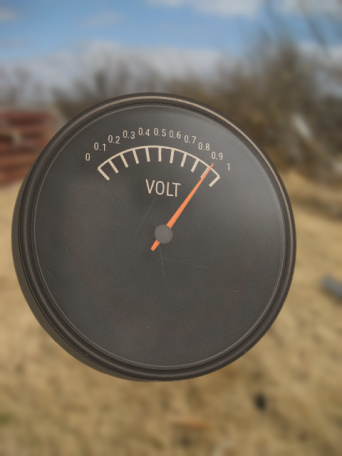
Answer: 0.9 V
